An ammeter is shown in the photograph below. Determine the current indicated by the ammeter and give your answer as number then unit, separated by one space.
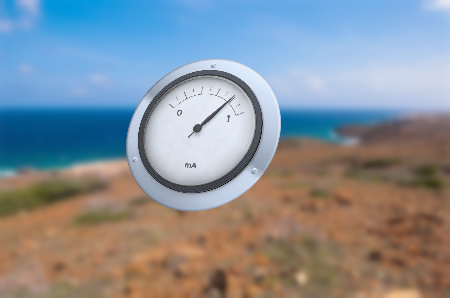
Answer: 0.8 mA
